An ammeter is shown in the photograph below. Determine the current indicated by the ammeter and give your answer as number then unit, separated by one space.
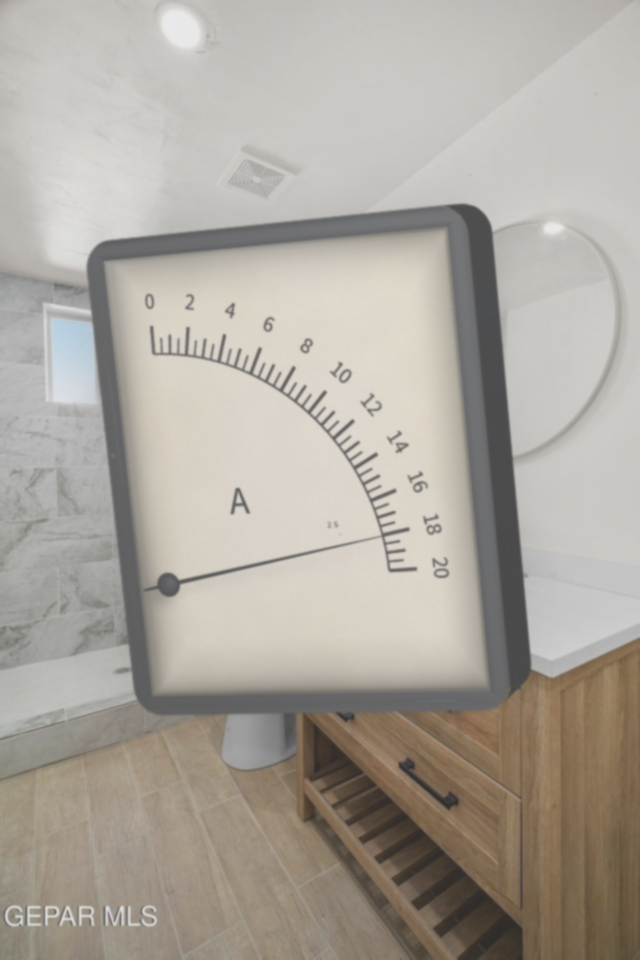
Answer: 18 A
